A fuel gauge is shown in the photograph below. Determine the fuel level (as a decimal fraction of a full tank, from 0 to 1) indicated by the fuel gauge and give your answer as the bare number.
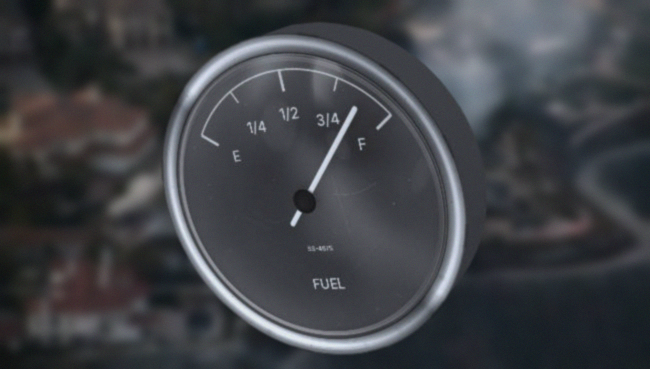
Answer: 0.875
